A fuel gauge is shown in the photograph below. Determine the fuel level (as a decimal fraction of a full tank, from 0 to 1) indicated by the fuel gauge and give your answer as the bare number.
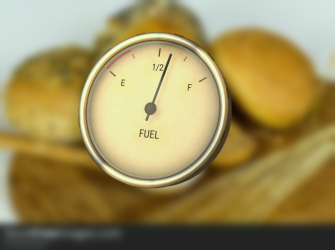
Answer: 0.625
